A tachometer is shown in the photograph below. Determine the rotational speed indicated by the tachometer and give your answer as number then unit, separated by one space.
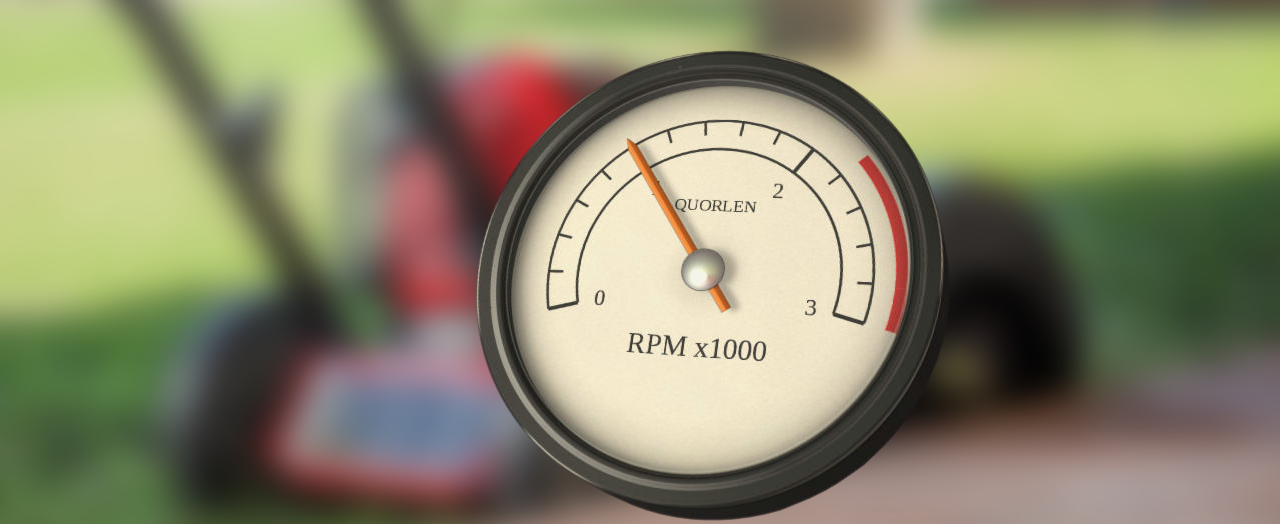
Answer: 1000 rpm
